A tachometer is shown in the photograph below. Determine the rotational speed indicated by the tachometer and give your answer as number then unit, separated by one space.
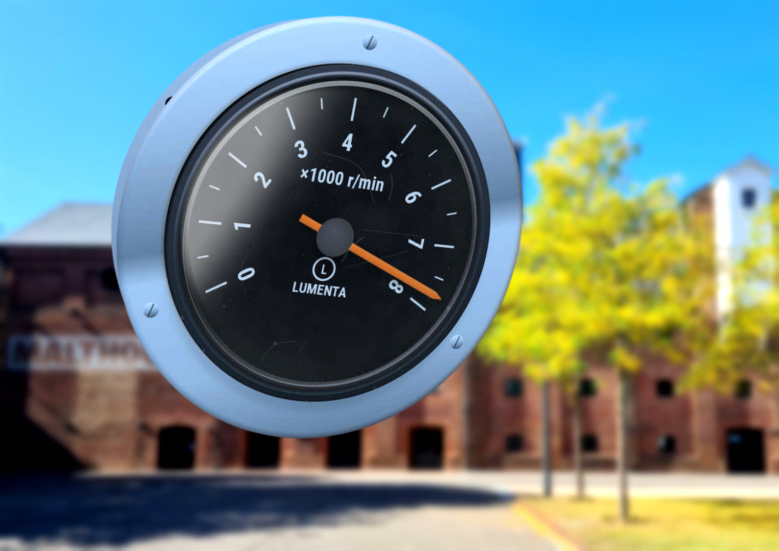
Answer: 7750 rpm
